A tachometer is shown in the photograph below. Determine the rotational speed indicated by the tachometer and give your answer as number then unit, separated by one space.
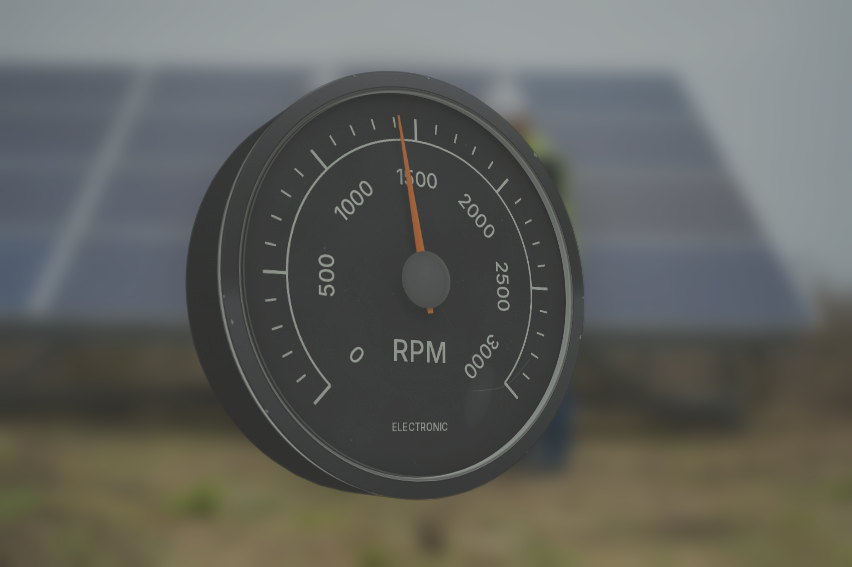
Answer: 1400 rpm
